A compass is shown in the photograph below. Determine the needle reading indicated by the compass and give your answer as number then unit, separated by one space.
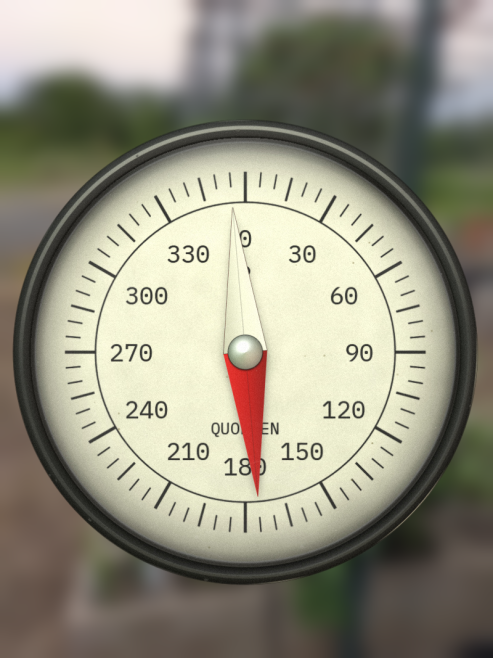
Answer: 175 °
